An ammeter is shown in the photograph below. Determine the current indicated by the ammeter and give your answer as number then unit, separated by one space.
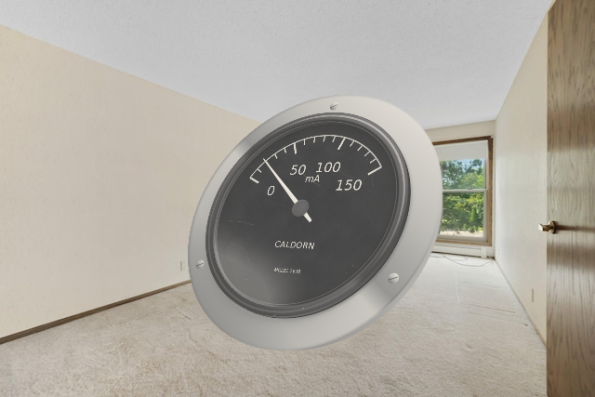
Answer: 20 mA
